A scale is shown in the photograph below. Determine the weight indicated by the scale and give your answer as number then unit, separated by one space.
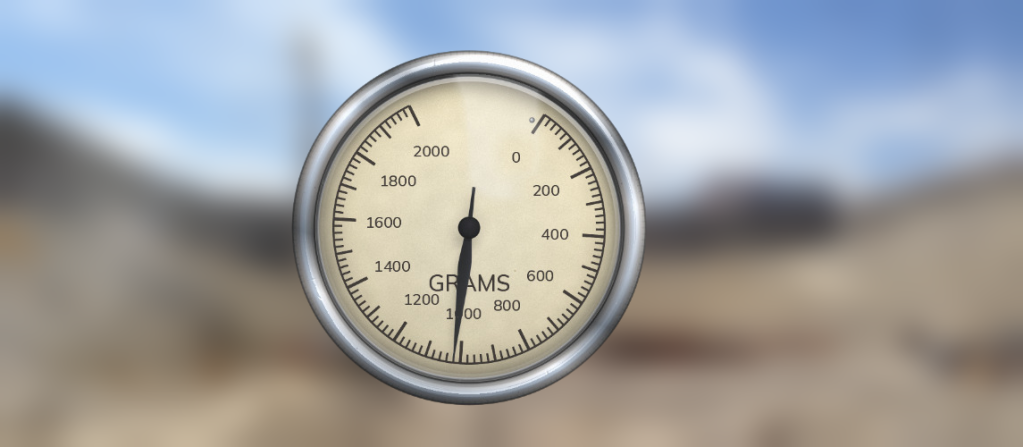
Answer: 1020 g
